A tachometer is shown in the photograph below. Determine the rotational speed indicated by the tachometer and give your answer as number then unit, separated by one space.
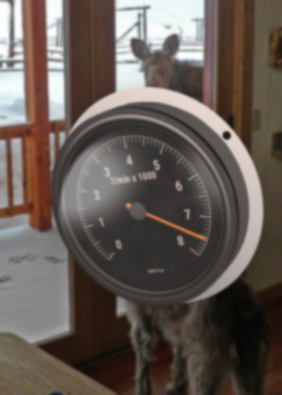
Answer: 7500 rpm
